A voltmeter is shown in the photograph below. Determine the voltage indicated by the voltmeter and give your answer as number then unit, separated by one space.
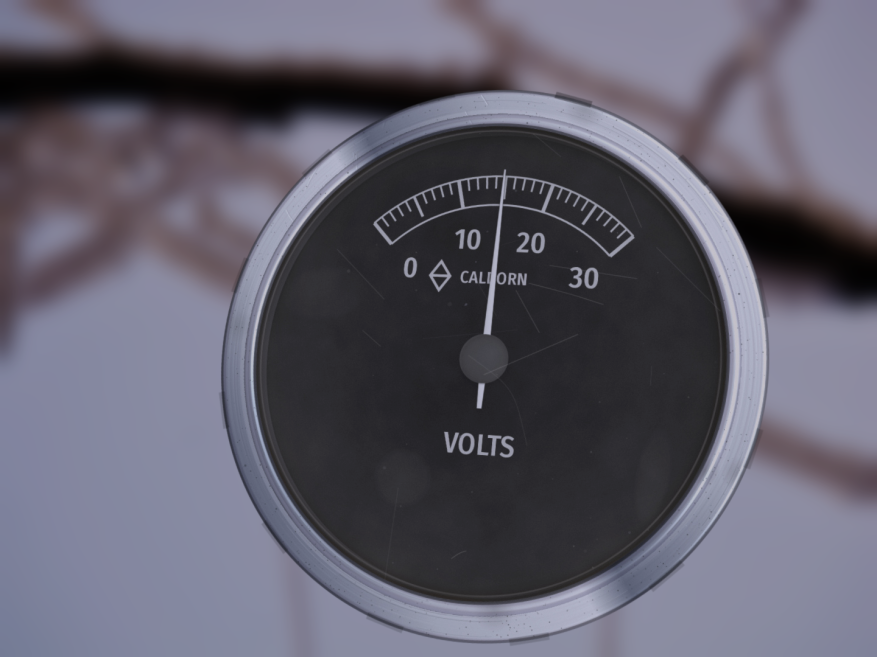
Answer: 15 V
